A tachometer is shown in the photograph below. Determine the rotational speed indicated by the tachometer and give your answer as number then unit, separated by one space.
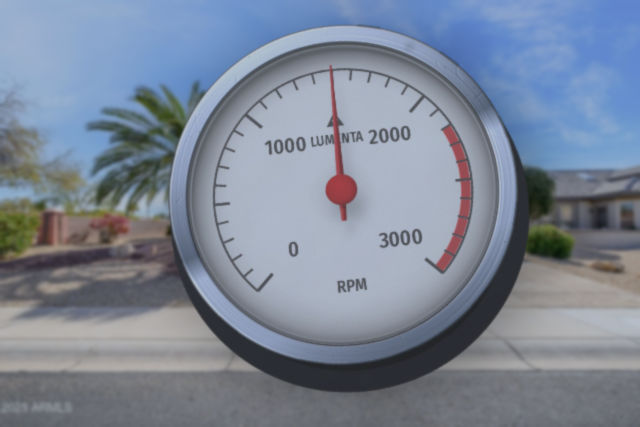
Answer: 1500 rpm
